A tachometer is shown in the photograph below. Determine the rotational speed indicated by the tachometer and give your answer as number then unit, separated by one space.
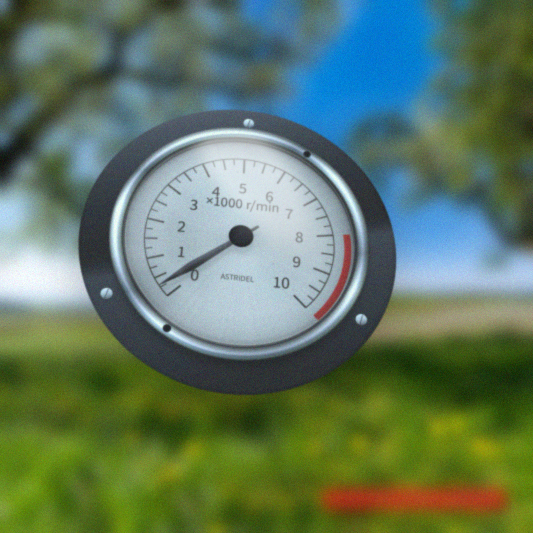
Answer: 250 rpm
